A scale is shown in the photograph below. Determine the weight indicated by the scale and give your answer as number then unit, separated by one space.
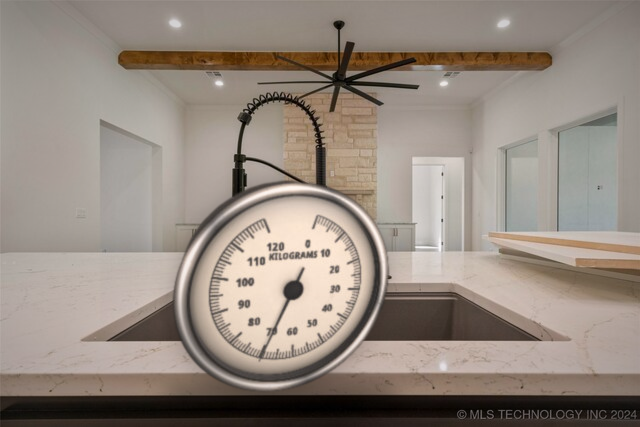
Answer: 70 kg
